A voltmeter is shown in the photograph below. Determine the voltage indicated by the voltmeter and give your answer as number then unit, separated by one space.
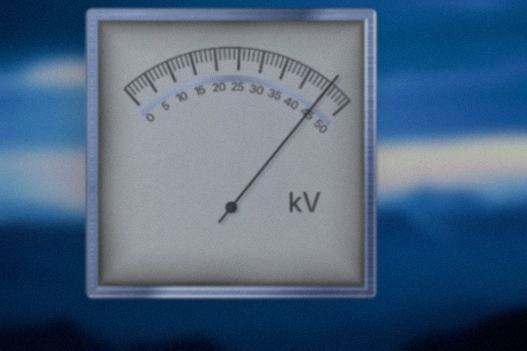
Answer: 45 kV
